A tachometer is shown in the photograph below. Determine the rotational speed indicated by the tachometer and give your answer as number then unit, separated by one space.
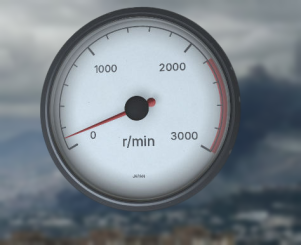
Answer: 100 rpm
